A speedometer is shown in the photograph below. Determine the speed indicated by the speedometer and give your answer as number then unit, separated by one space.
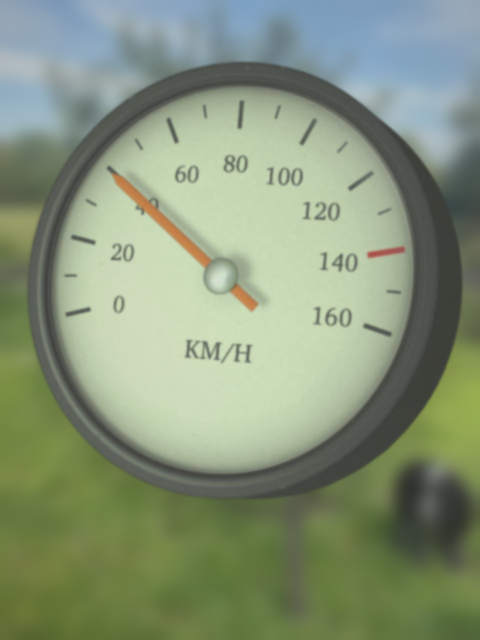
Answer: 40 km/h
